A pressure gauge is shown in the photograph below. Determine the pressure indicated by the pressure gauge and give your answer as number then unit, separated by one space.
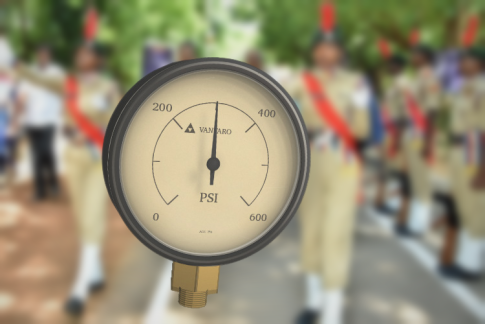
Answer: 300 psi
